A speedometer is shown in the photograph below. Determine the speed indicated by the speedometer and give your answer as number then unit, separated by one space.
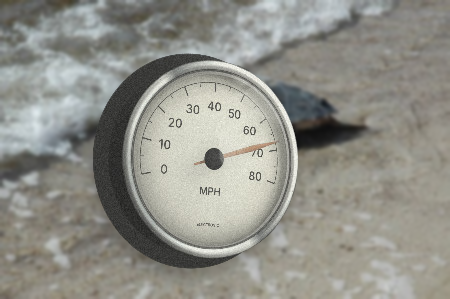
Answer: 67.5 mph
